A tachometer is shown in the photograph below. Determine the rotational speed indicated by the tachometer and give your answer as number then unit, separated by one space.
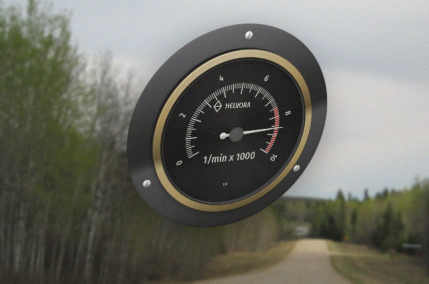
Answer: 8500 rpm
